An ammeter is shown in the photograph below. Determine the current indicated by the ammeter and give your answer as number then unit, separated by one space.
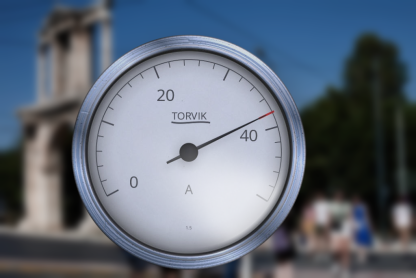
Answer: 38 A
